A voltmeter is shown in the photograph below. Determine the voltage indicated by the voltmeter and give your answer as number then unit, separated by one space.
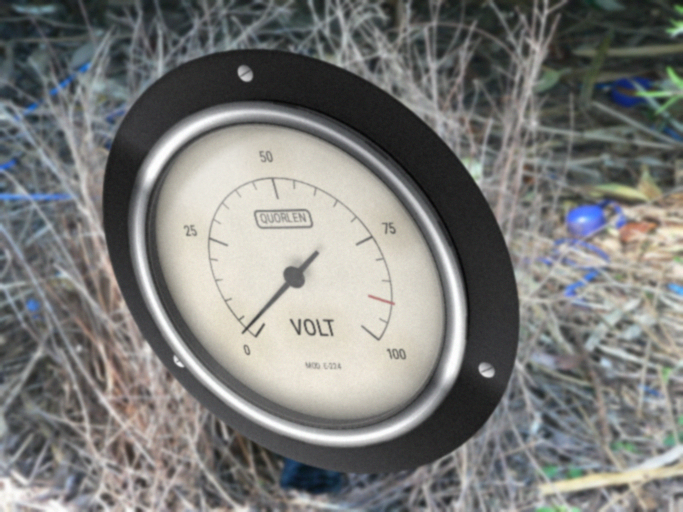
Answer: 2.5 V
